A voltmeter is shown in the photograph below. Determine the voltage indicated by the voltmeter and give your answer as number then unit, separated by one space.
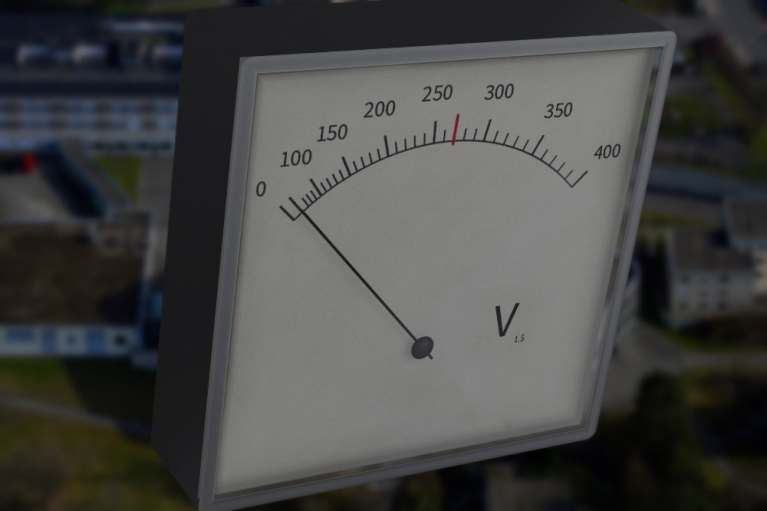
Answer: 50 V
